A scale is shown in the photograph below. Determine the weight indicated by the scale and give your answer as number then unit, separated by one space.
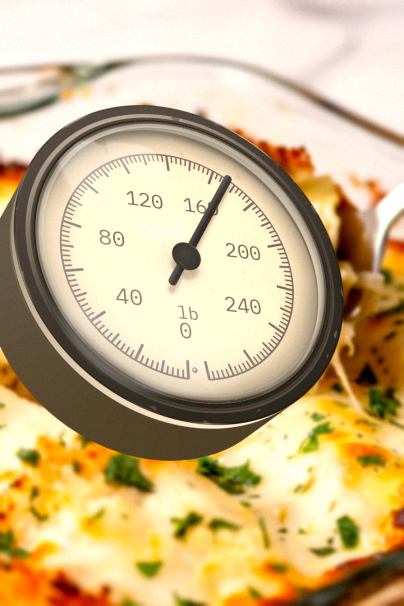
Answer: 166 lb
